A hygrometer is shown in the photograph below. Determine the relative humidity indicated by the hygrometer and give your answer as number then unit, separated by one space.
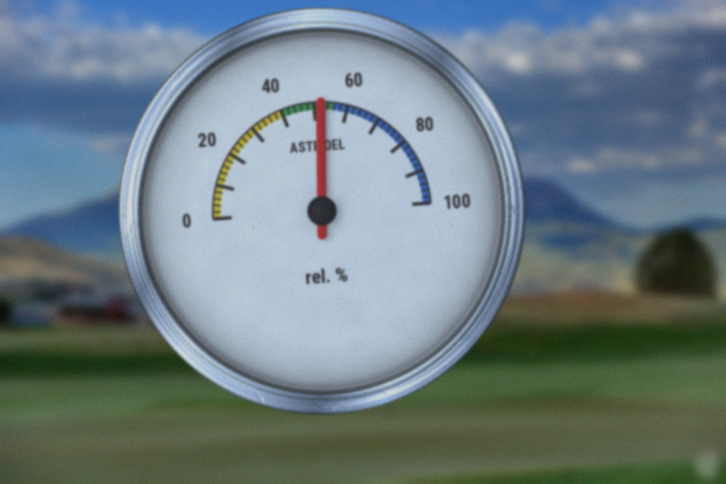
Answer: 52 %
